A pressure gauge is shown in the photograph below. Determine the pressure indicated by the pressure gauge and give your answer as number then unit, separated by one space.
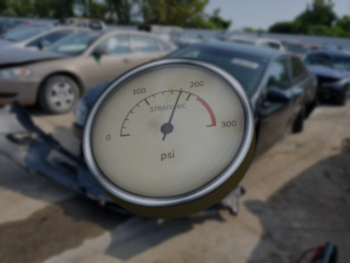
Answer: 180 psi
